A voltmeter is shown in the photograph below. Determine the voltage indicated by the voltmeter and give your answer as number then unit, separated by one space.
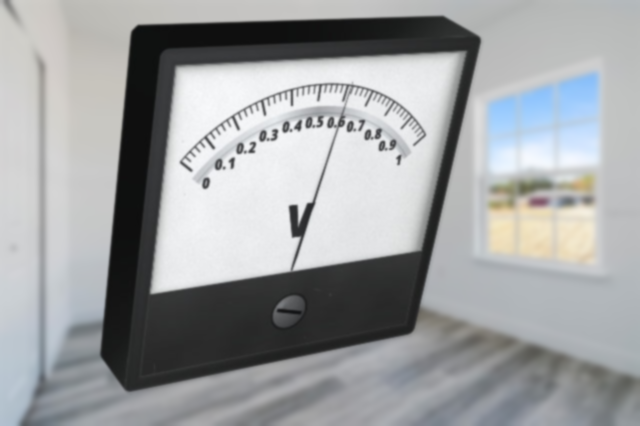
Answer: 0.6 V
